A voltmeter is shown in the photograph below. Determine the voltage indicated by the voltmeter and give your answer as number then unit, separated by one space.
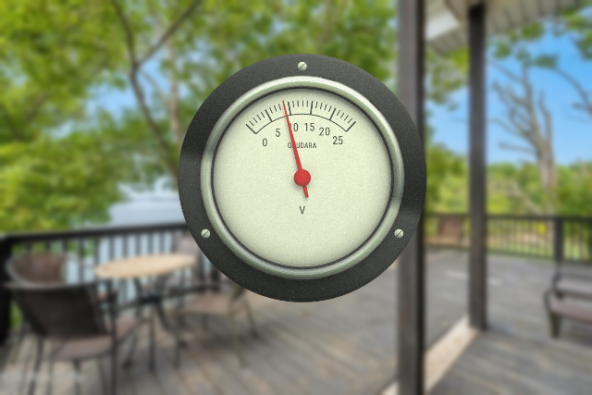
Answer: 9 V
